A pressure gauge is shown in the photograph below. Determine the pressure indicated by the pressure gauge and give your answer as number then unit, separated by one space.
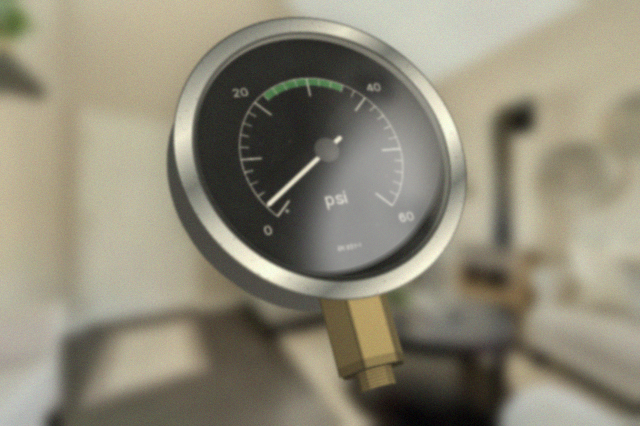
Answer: 2 psi
